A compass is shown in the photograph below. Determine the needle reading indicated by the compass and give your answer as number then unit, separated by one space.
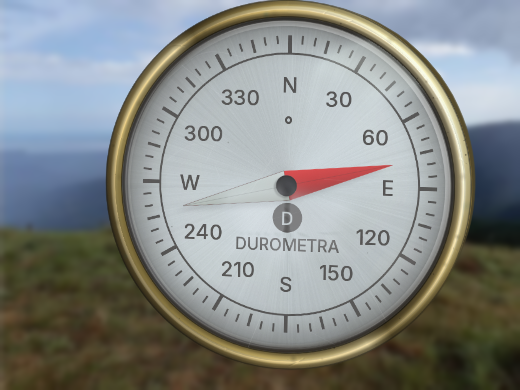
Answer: 77.5 °
